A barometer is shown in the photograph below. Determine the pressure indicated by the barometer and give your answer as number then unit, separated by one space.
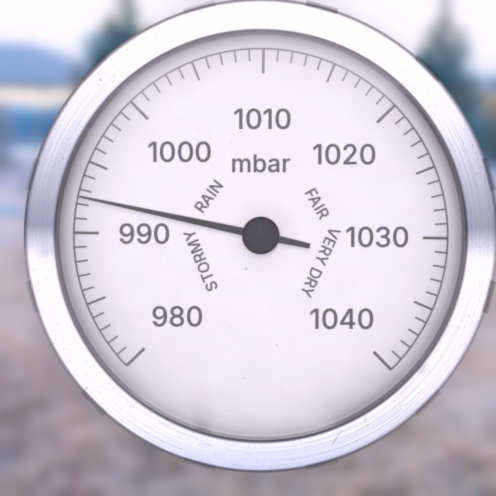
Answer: 992.5 mbar
